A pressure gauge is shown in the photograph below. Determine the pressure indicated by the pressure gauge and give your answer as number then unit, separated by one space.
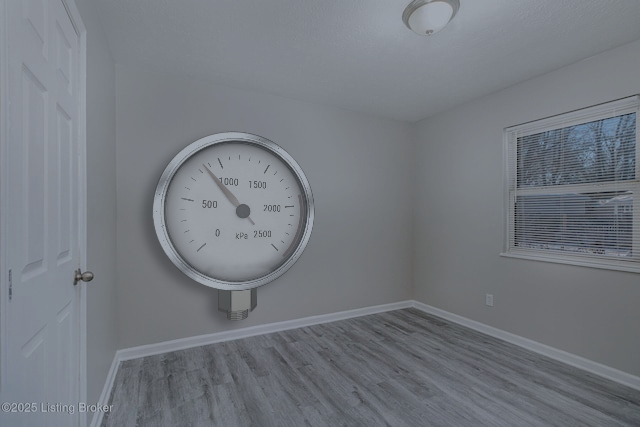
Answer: 850 kPa
